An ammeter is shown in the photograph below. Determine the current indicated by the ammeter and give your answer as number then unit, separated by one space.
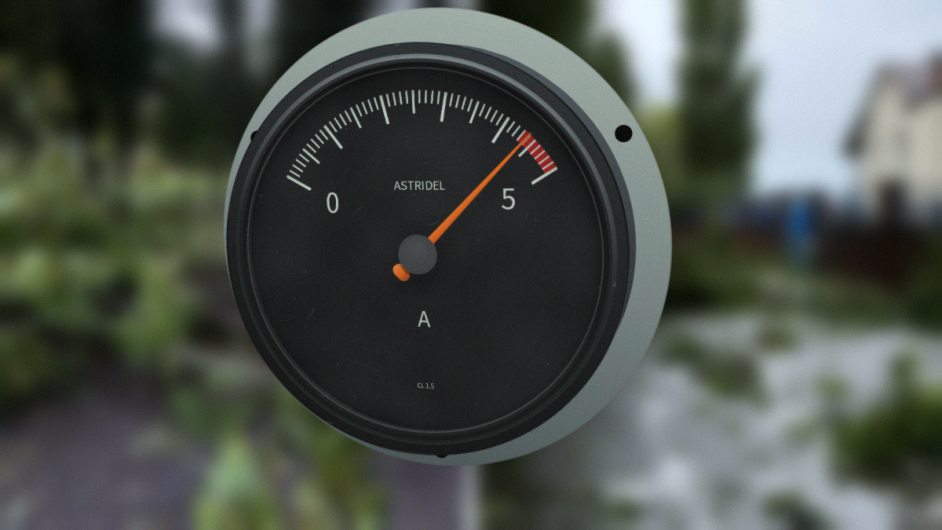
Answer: 4.4 A
